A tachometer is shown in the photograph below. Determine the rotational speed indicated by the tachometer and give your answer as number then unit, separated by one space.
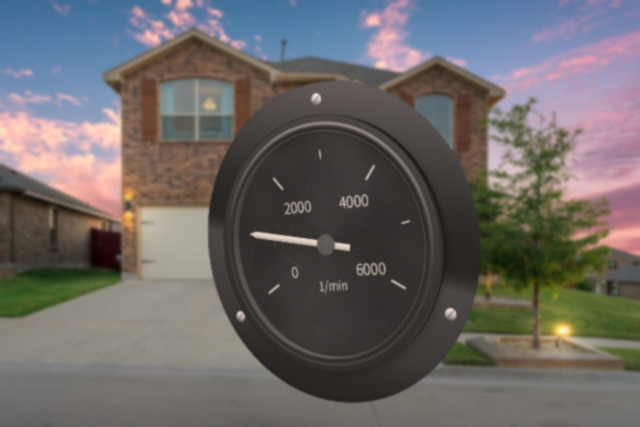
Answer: 1000 rpm
